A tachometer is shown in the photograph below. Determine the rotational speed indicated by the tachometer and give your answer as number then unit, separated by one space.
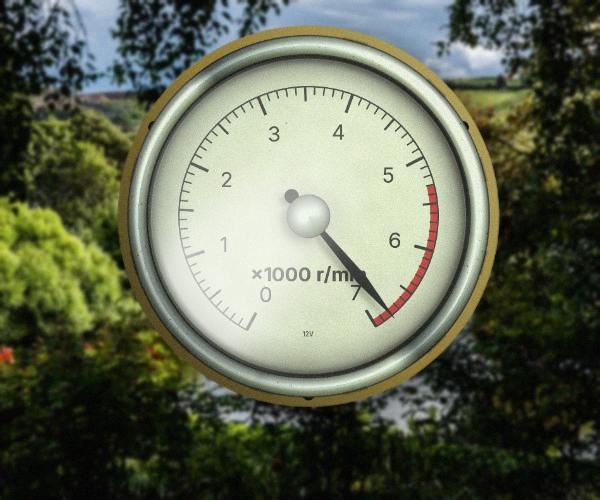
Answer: 6800 rpm
